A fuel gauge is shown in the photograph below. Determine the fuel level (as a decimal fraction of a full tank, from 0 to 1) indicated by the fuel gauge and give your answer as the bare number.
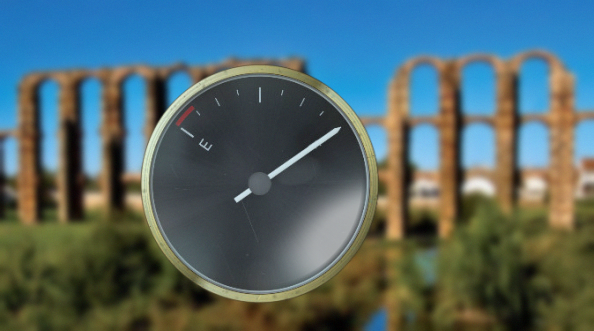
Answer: 1
